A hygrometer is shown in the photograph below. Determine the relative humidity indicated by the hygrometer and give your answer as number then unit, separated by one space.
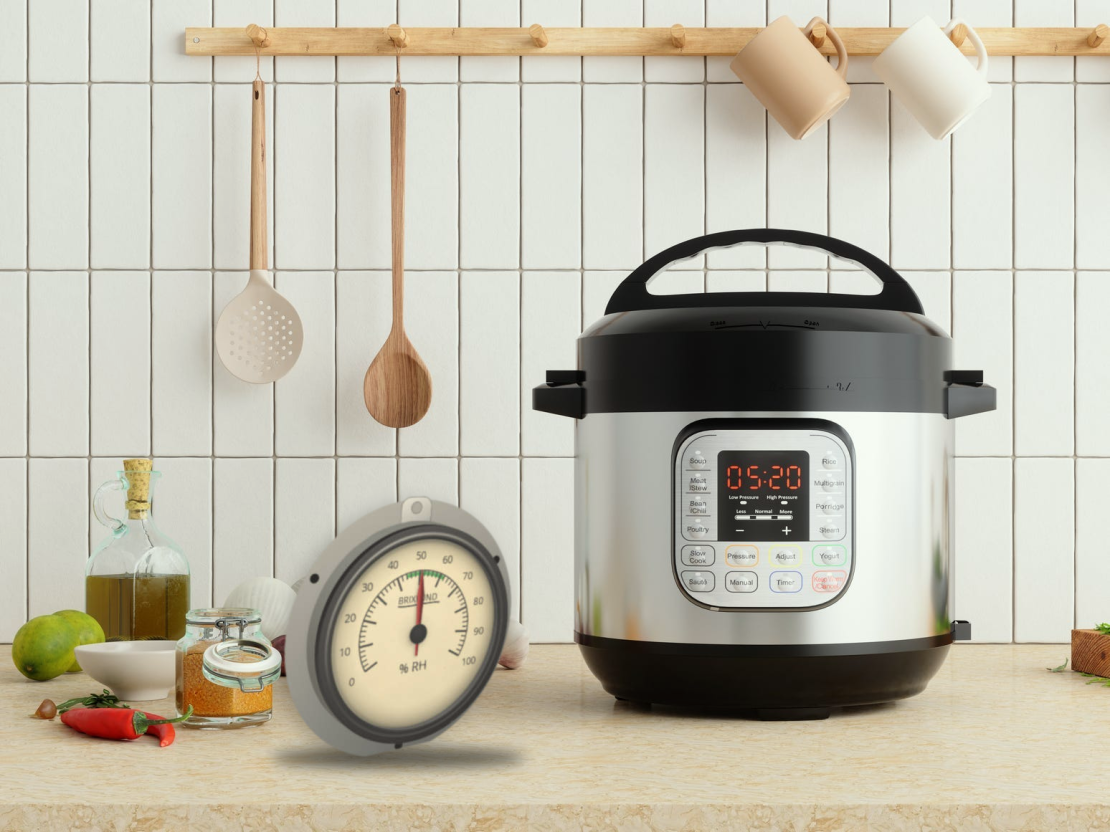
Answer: 50 %
